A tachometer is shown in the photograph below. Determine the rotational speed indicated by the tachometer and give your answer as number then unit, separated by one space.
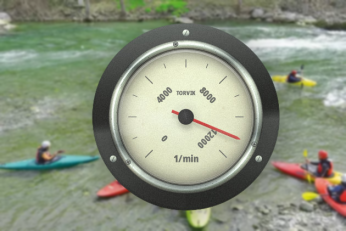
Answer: 11000 rpm
